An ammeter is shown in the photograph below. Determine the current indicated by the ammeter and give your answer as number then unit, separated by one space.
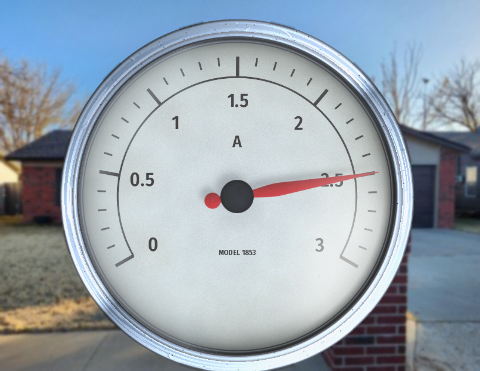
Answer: 2.5 A
